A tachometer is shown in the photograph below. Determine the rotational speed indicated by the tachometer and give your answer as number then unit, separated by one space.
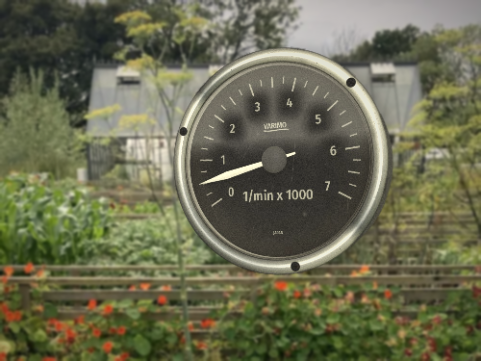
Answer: 500 rpm
